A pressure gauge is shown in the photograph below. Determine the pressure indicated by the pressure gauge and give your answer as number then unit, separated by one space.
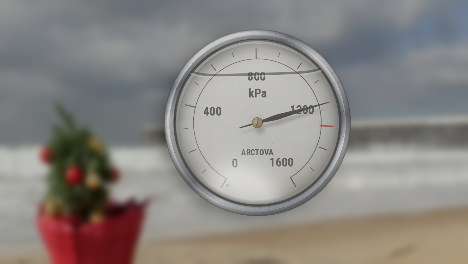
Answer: 1200 kPa
